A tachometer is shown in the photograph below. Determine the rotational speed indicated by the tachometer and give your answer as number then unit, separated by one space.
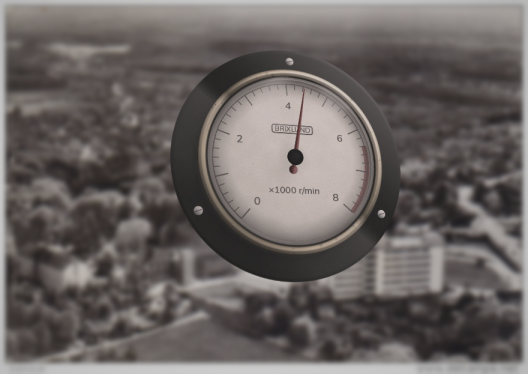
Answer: 4400 rpm
